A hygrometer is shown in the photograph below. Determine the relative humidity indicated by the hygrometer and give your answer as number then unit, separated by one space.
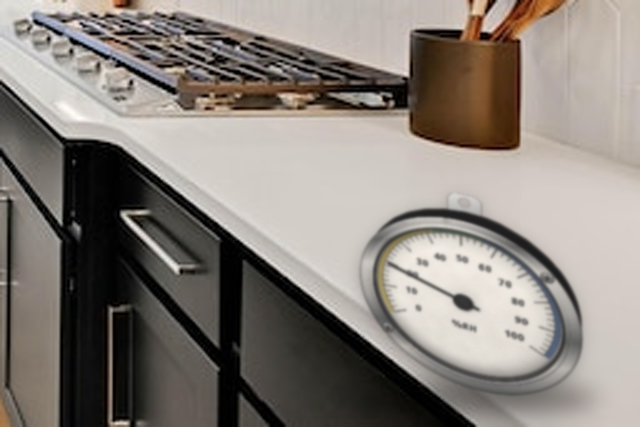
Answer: 20 %
